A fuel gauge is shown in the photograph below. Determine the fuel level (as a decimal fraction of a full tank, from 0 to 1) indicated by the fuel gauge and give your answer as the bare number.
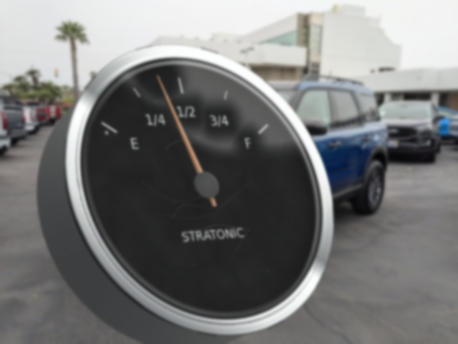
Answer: 0.375
